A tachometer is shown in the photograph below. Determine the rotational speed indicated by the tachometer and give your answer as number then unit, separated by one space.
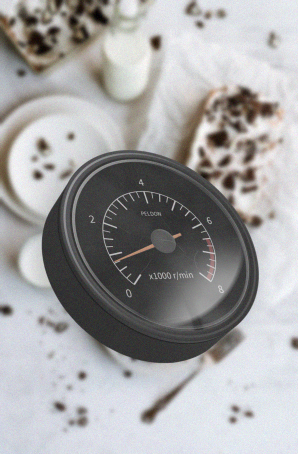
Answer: 750 rpm
